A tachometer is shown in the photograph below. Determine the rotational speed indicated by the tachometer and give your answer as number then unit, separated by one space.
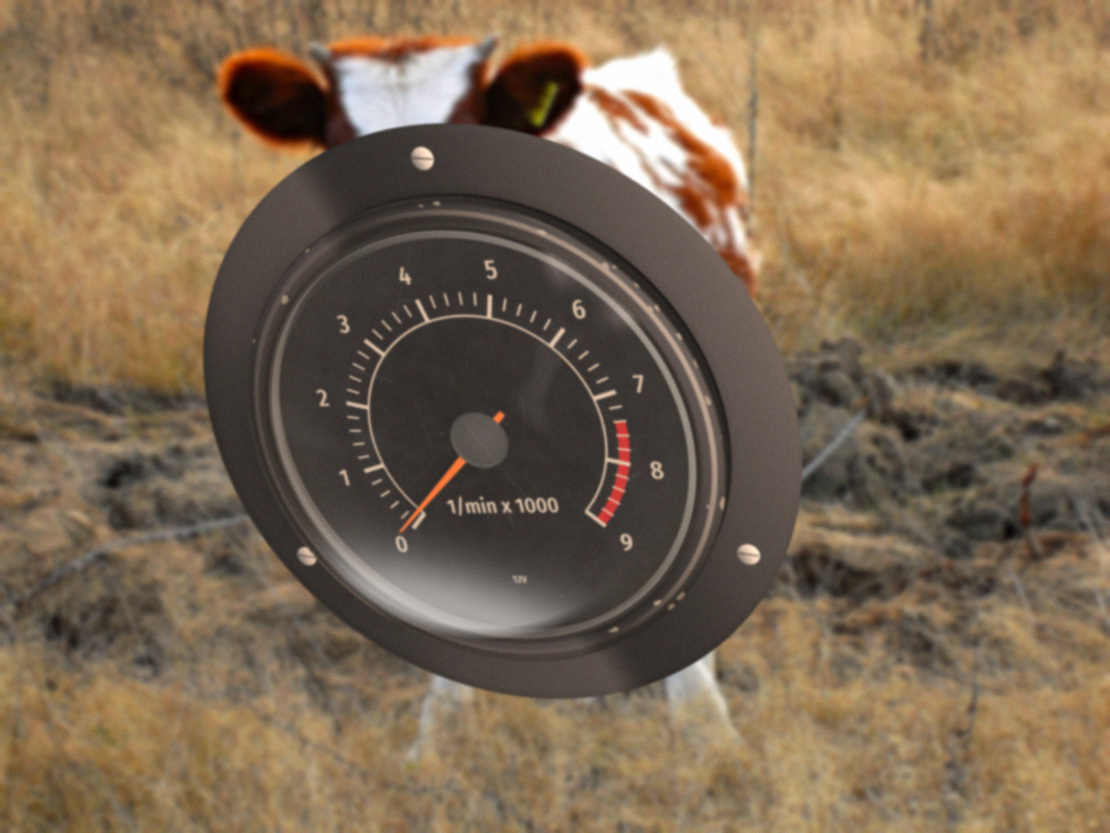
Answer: 100 rpm
